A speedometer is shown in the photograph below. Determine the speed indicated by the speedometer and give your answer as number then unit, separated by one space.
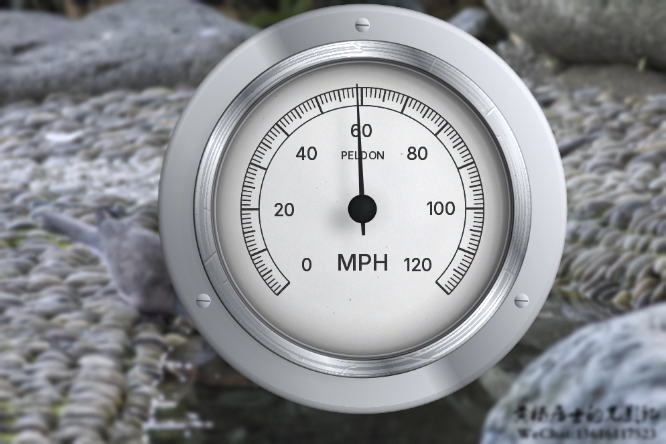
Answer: 59 mph
